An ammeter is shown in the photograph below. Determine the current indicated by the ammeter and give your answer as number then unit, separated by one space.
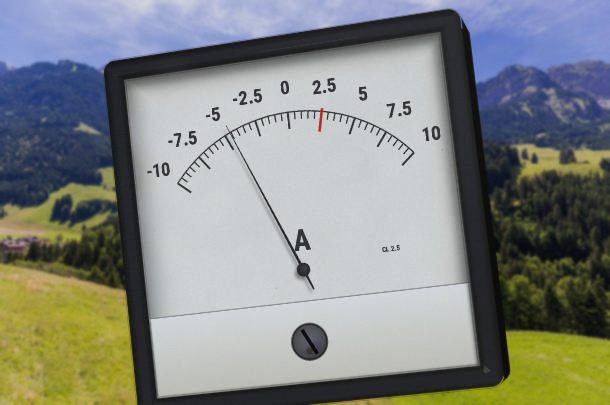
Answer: -4.5 A
